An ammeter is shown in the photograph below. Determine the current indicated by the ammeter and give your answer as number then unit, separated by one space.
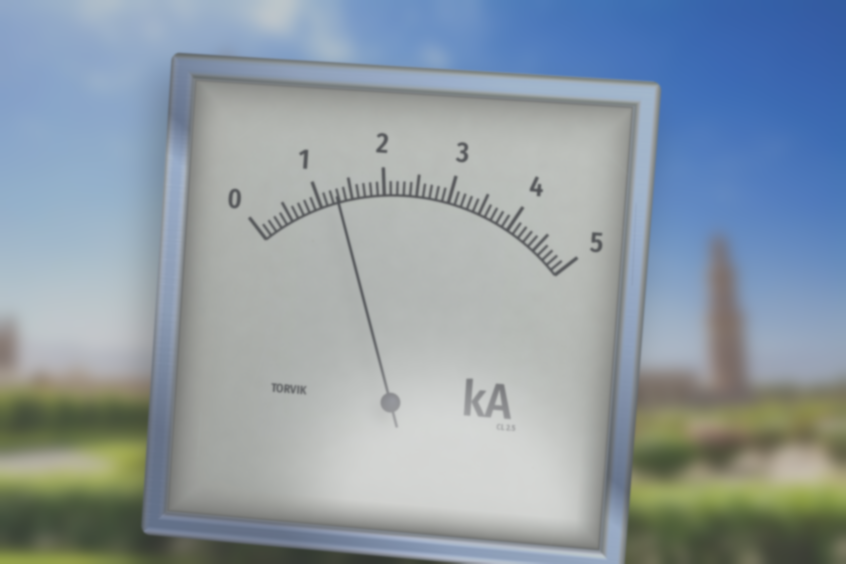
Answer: 1.3 kA
